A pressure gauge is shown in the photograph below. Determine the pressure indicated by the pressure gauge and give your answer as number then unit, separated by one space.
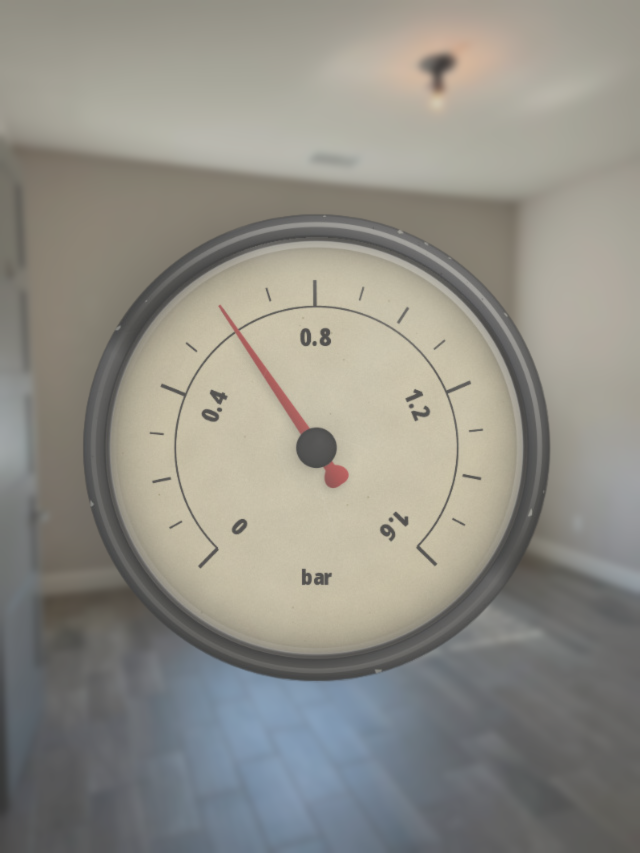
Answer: 0.6 bar
